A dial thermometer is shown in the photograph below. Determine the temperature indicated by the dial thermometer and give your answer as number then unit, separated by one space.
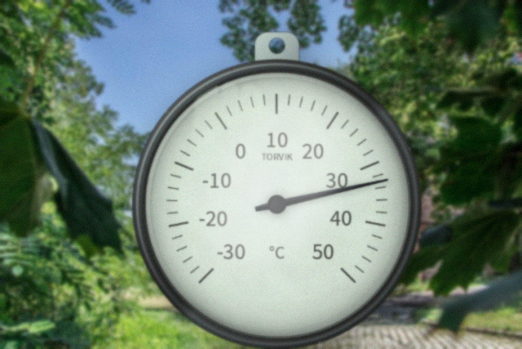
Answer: 33 °C
